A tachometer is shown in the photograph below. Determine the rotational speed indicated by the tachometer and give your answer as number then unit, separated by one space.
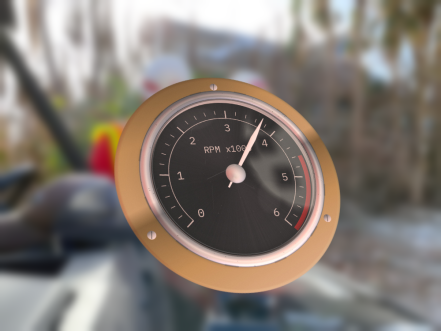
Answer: 3700 rpm
